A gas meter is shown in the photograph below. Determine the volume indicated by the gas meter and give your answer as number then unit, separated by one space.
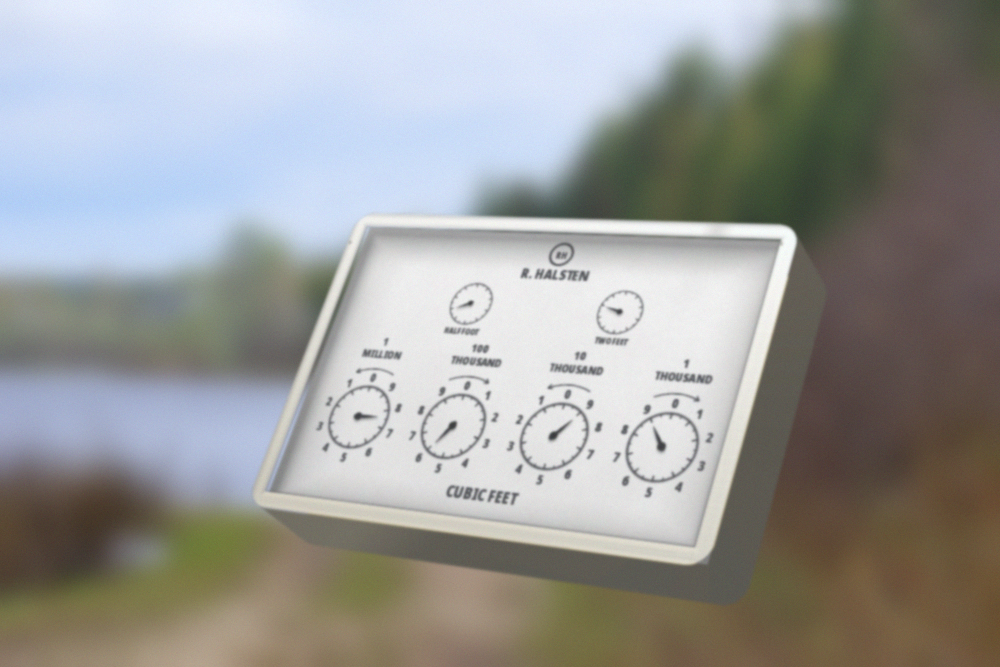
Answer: 758900 ft³
